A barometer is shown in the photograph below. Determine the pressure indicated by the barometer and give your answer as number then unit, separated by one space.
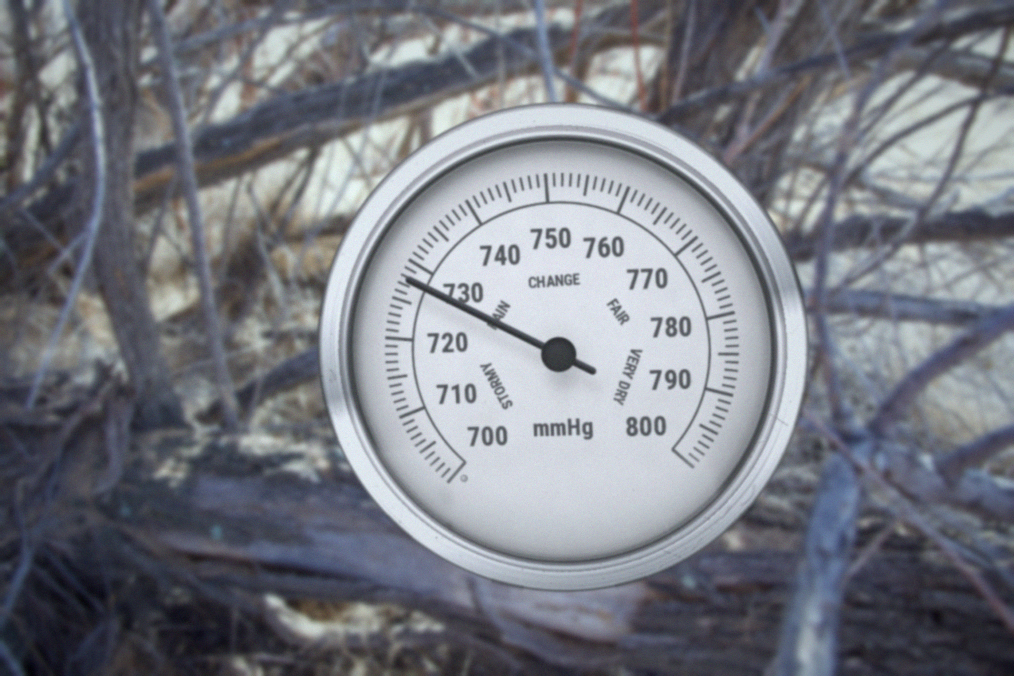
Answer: 728 mmHg
